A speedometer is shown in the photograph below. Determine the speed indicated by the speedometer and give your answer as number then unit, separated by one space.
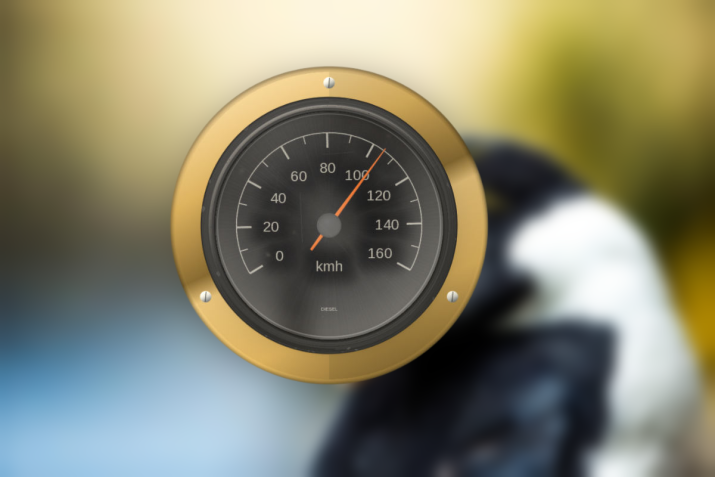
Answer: 105 km/h
